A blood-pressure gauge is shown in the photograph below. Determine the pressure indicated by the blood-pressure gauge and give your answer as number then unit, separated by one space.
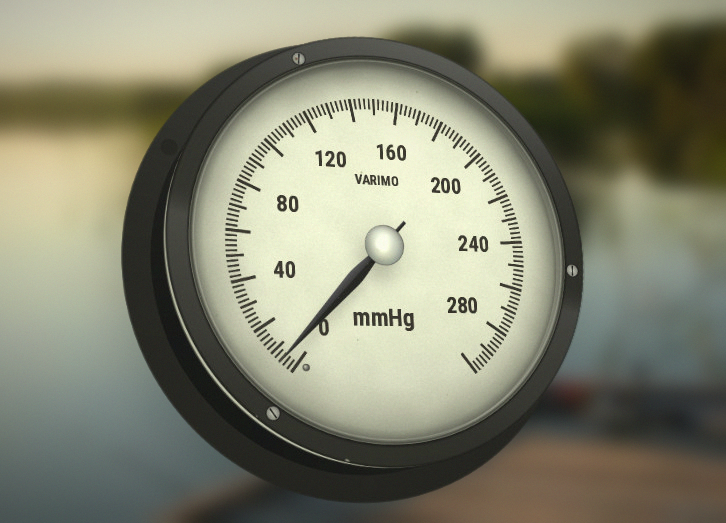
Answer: 6 mmHg
